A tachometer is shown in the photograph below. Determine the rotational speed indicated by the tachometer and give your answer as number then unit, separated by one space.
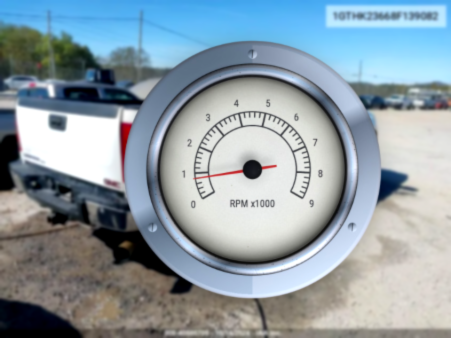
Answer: 800 rpm
